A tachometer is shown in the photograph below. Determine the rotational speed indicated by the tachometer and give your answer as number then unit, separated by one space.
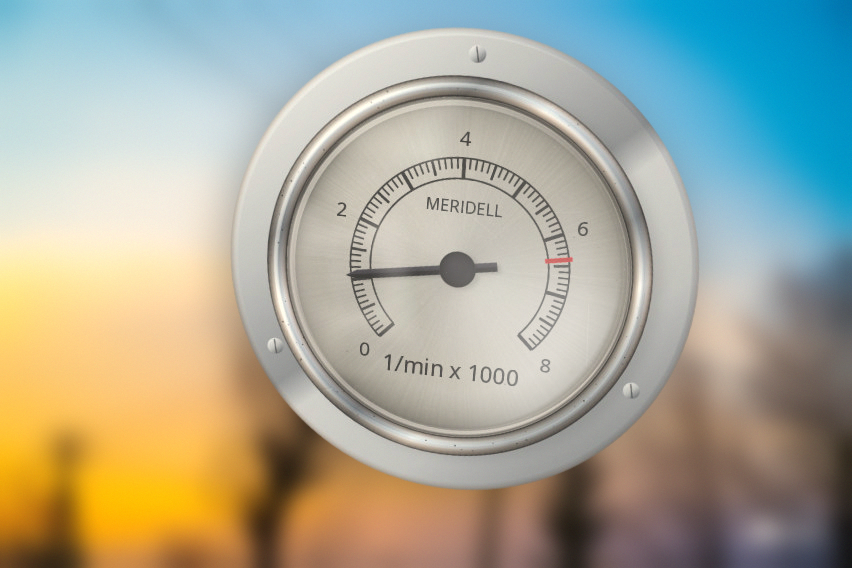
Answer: 1100 rpm
